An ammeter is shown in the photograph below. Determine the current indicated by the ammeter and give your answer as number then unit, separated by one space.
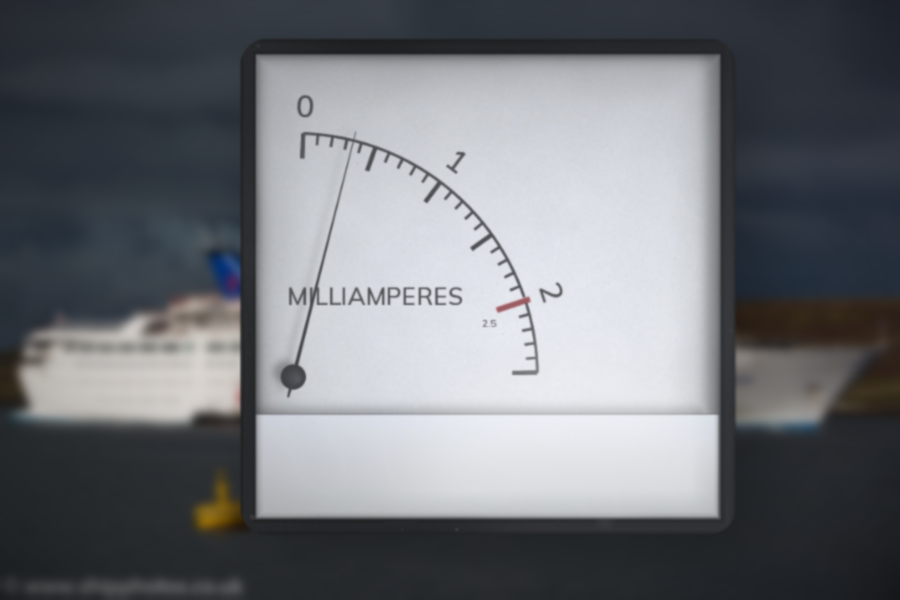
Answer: 0.35 mA
